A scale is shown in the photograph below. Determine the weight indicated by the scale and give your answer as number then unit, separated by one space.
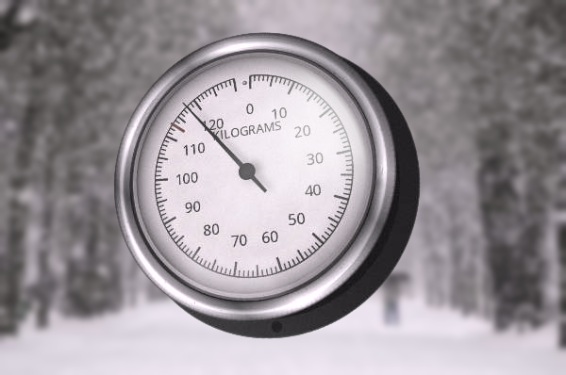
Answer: 118 kg
